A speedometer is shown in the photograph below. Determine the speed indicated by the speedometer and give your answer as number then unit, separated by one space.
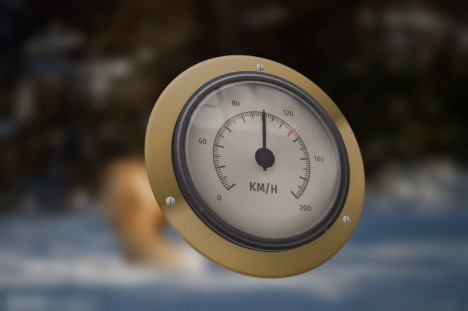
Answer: 100 km/h
